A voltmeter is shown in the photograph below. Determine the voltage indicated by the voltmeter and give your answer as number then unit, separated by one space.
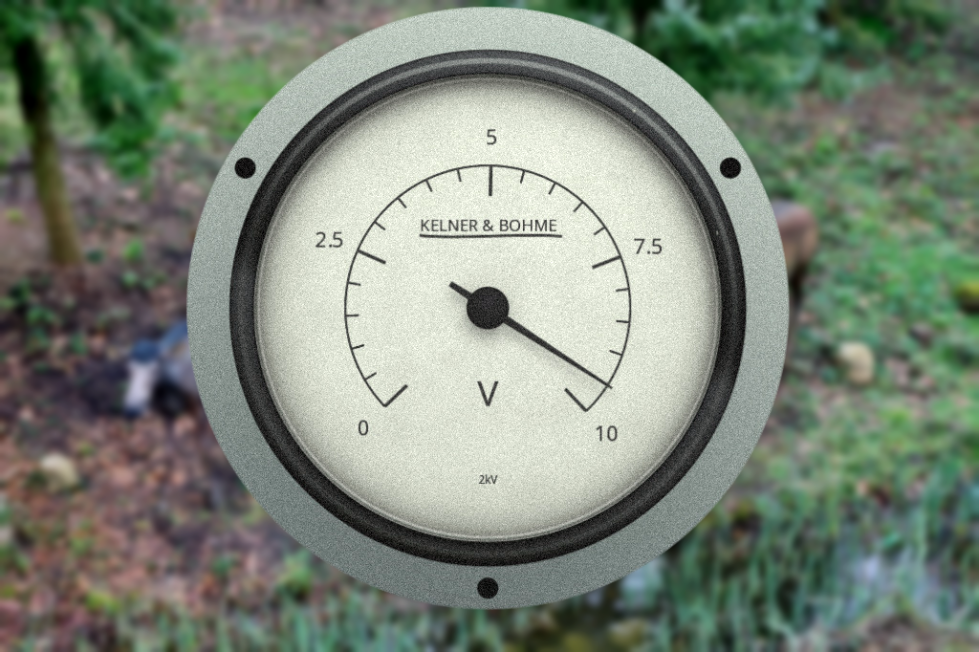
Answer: 9.5 V
